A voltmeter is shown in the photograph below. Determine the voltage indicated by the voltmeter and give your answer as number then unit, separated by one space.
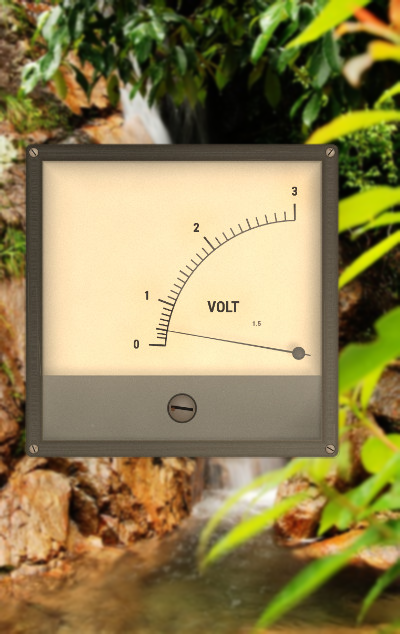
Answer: 0.5 V
